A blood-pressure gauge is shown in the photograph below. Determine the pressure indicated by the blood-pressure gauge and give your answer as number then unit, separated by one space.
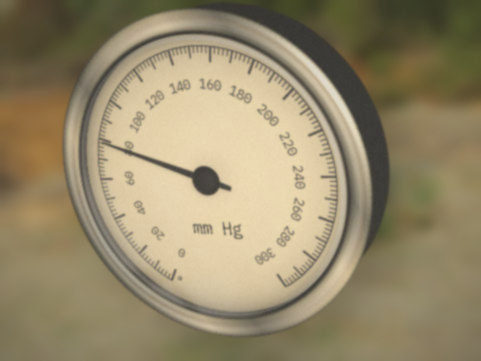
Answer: 80 mmHg
